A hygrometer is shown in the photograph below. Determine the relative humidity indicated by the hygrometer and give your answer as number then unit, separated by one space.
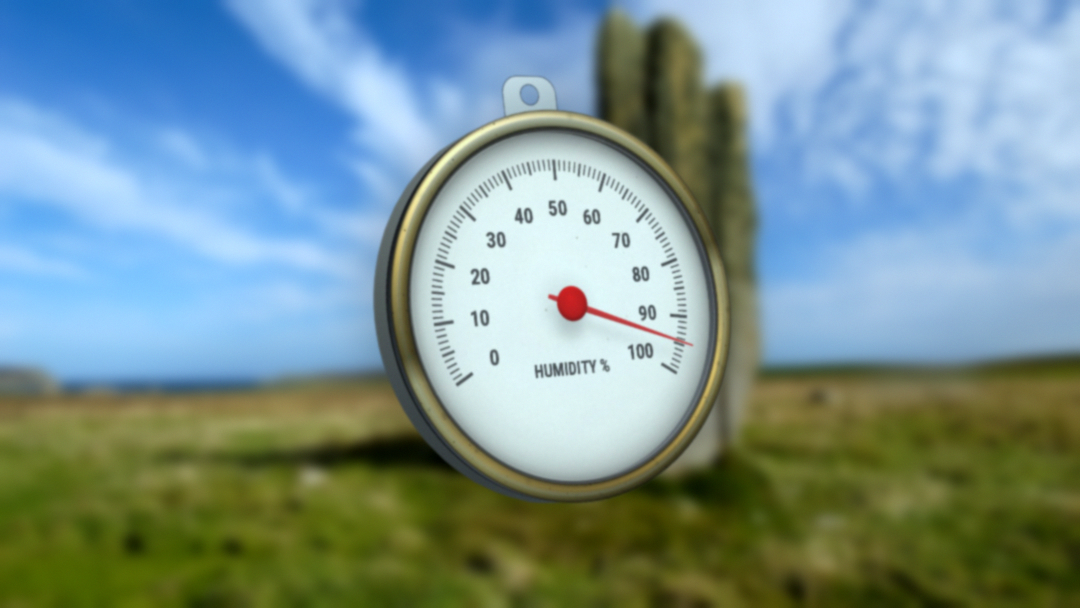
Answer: 95 %
